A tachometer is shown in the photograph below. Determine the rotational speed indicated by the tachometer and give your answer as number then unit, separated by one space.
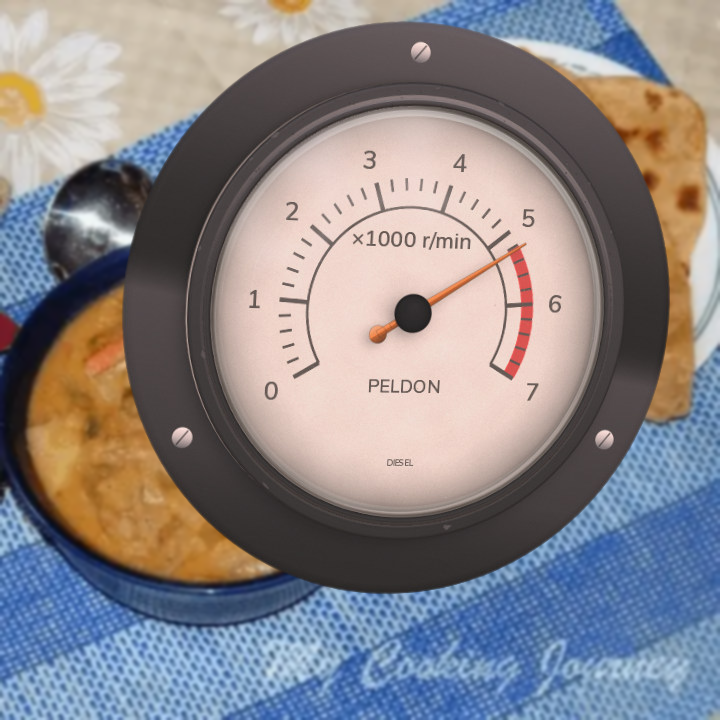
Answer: 5200 rpm
